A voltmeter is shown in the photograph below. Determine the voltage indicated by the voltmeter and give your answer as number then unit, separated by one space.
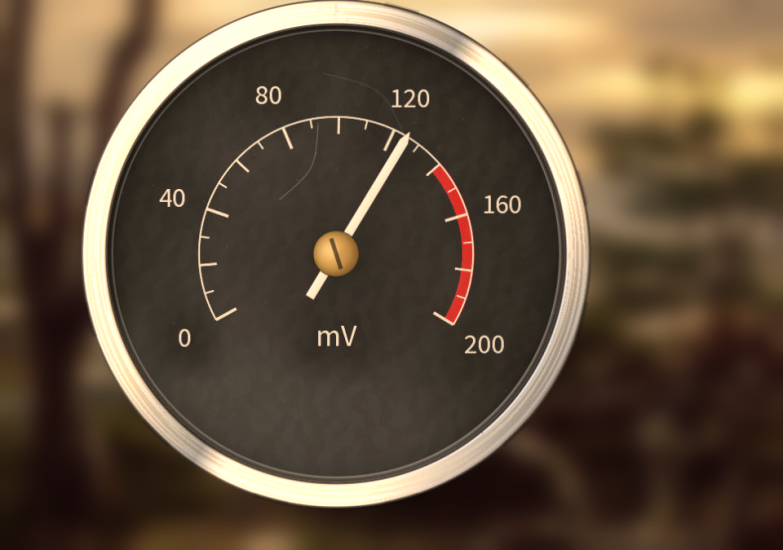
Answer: 125 mV
